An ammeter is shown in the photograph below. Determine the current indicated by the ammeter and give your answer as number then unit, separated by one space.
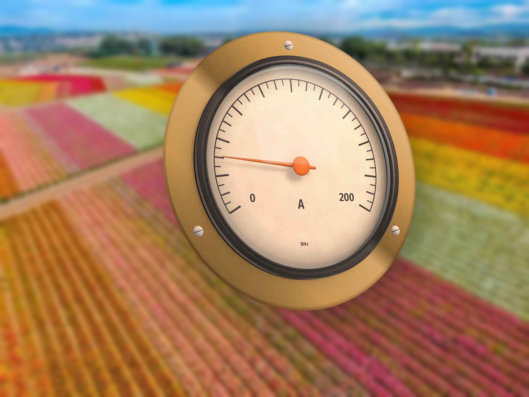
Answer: 30 A
